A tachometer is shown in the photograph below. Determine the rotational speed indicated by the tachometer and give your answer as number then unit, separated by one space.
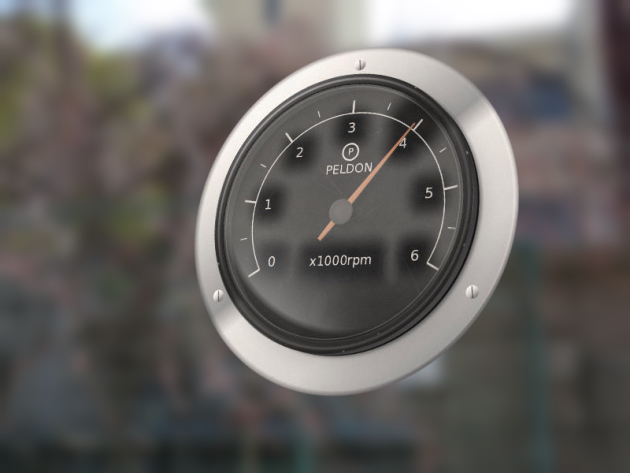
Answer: 4000 rpm
